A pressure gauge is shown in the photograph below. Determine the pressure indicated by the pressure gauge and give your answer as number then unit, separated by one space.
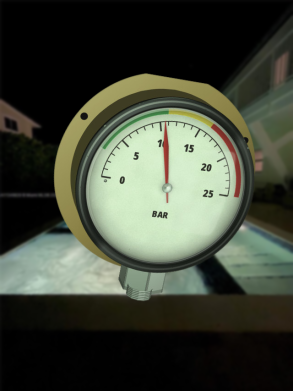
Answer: 10.5 bar
